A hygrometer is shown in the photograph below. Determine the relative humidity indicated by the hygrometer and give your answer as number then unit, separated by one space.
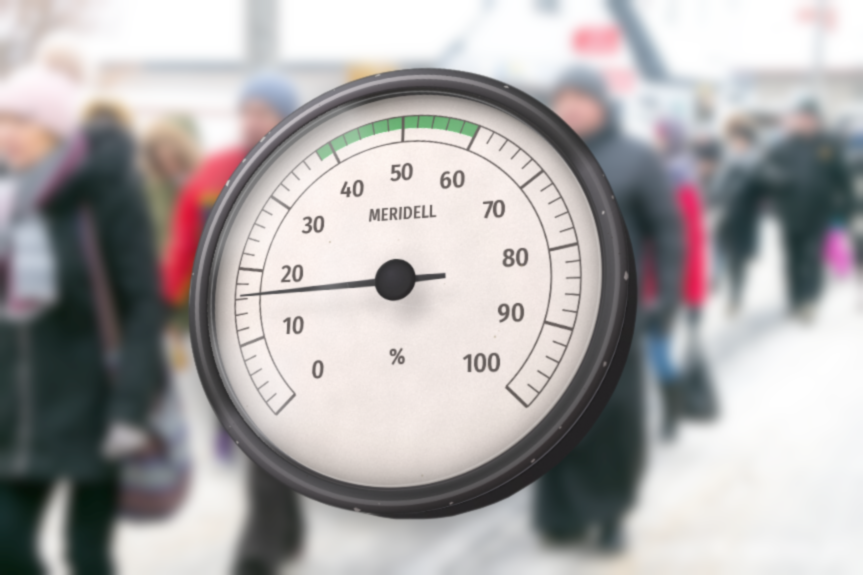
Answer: 16 %
